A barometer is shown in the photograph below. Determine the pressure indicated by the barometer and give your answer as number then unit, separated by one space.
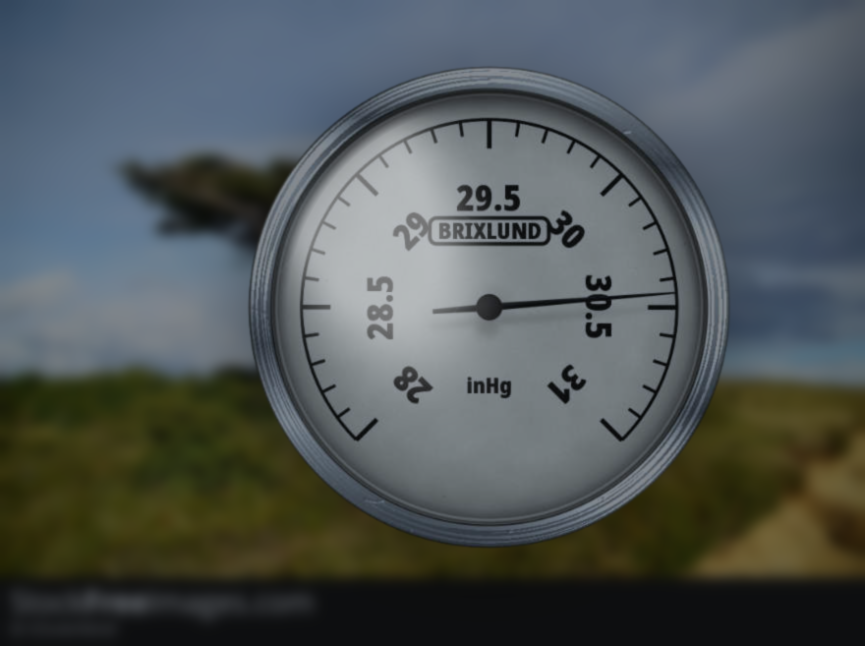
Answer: 30.45 inHg
